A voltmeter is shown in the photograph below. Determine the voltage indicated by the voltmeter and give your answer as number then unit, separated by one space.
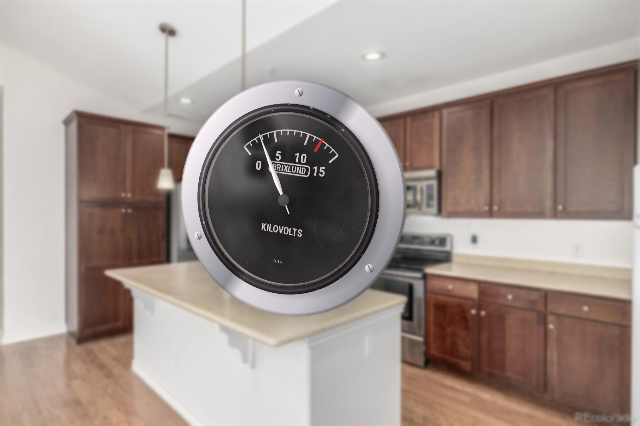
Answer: 3 kV
